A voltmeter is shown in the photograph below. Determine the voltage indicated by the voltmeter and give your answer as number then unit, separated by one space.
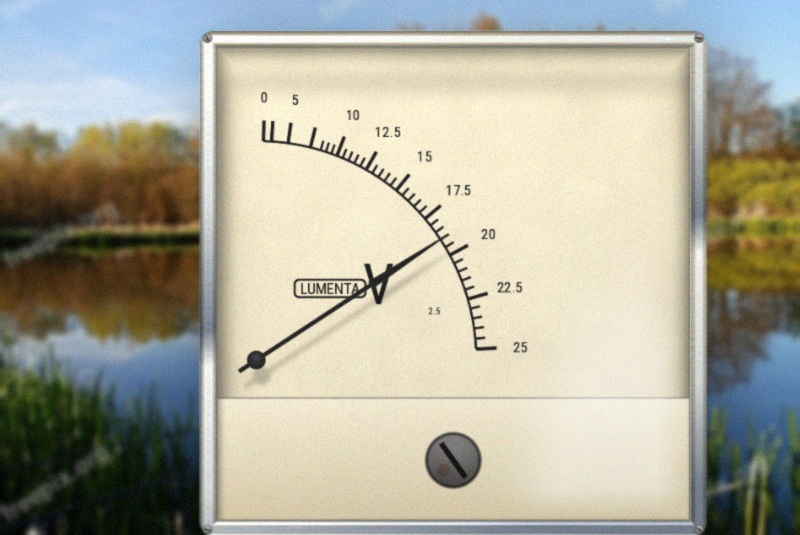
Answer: 19 V
